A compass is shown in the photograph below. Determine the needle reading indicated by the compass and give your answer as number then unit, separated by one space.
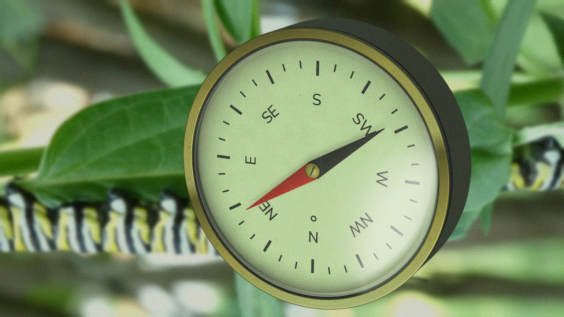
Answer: 55 °
